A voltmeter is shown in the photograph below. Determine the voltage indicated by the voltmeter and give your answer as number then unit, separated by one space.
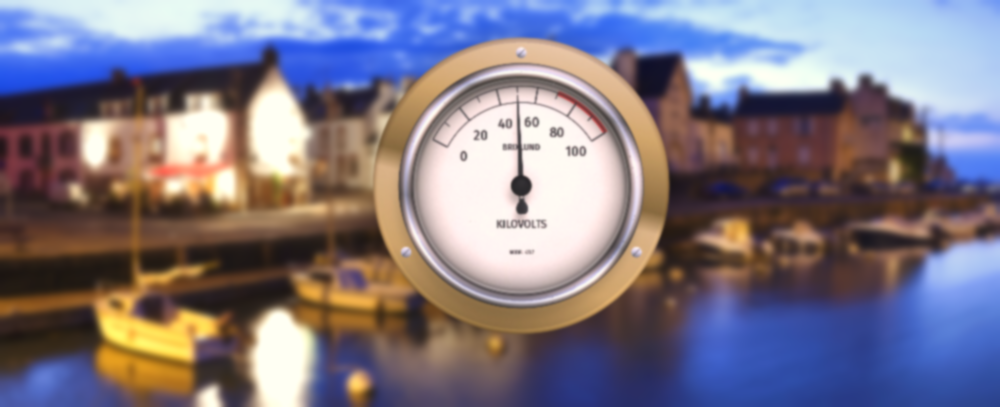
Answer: 50 kV
